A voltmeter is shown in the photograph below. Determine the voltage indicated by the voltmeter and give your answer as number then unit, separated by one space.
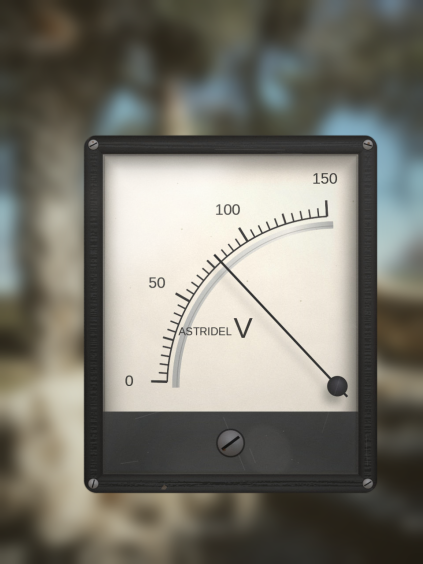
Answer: 80 V
